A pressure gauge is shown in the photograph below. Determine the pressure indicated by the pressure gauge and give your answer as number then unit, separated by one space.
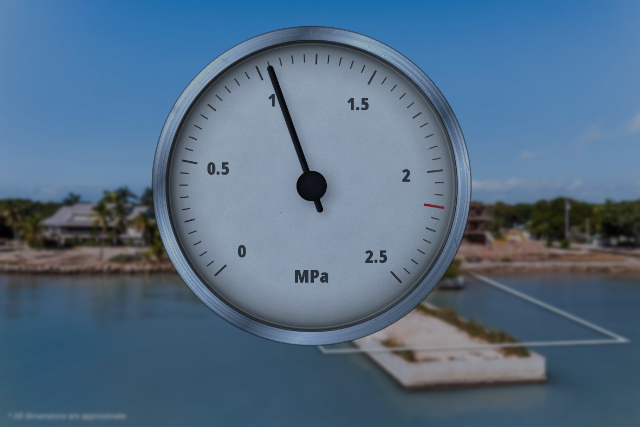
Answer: 1.05 MPa
